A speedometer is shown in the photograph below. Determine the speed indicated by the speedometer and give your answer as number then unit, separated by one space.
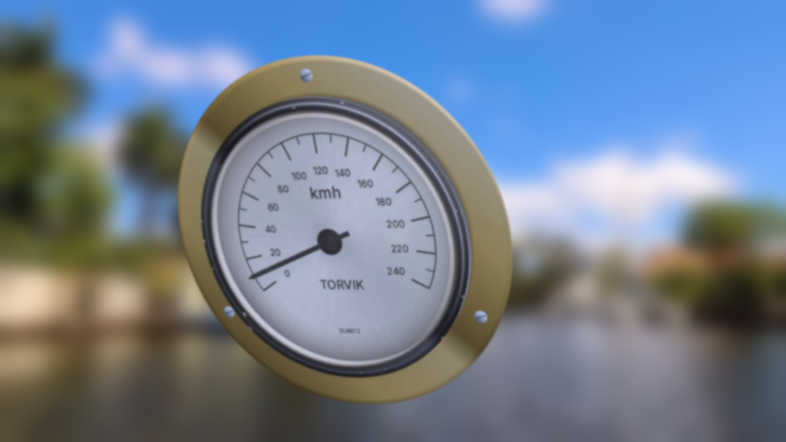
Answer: 10 km/h
